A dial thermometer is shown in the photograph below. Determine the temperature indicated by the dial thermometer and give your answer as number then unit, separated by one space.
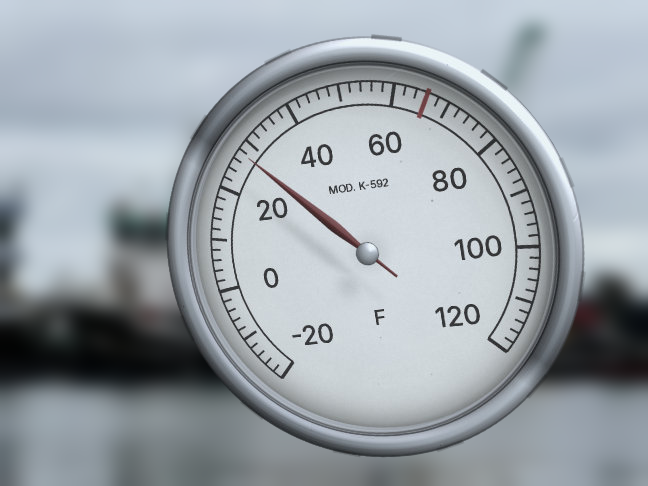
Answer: 28 °F
